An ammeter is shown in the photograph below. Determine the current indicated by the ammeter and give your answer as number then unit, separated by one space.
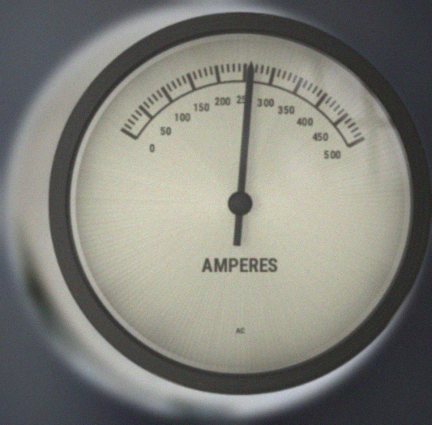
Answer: 260 A
